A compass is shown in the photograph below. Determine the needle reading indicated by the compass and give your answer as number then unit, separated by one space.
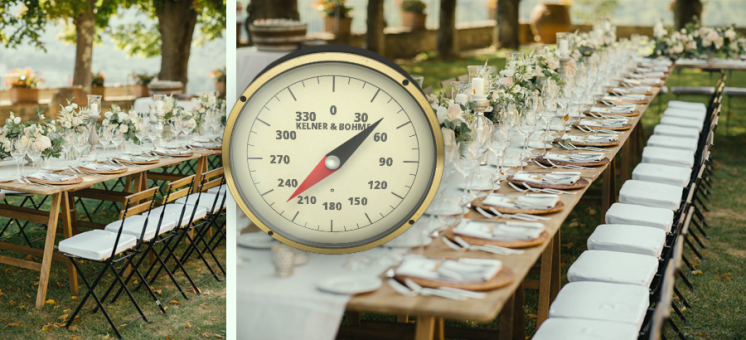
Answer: 225 °
